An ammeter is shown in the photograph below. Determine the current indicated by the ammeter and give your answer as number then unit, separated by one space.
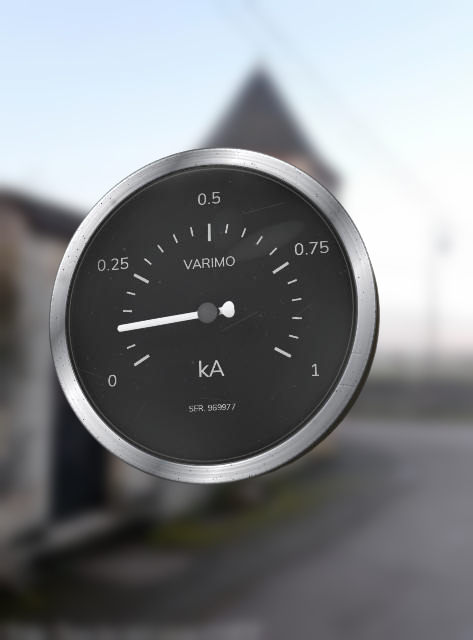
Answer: 0.1 kA
